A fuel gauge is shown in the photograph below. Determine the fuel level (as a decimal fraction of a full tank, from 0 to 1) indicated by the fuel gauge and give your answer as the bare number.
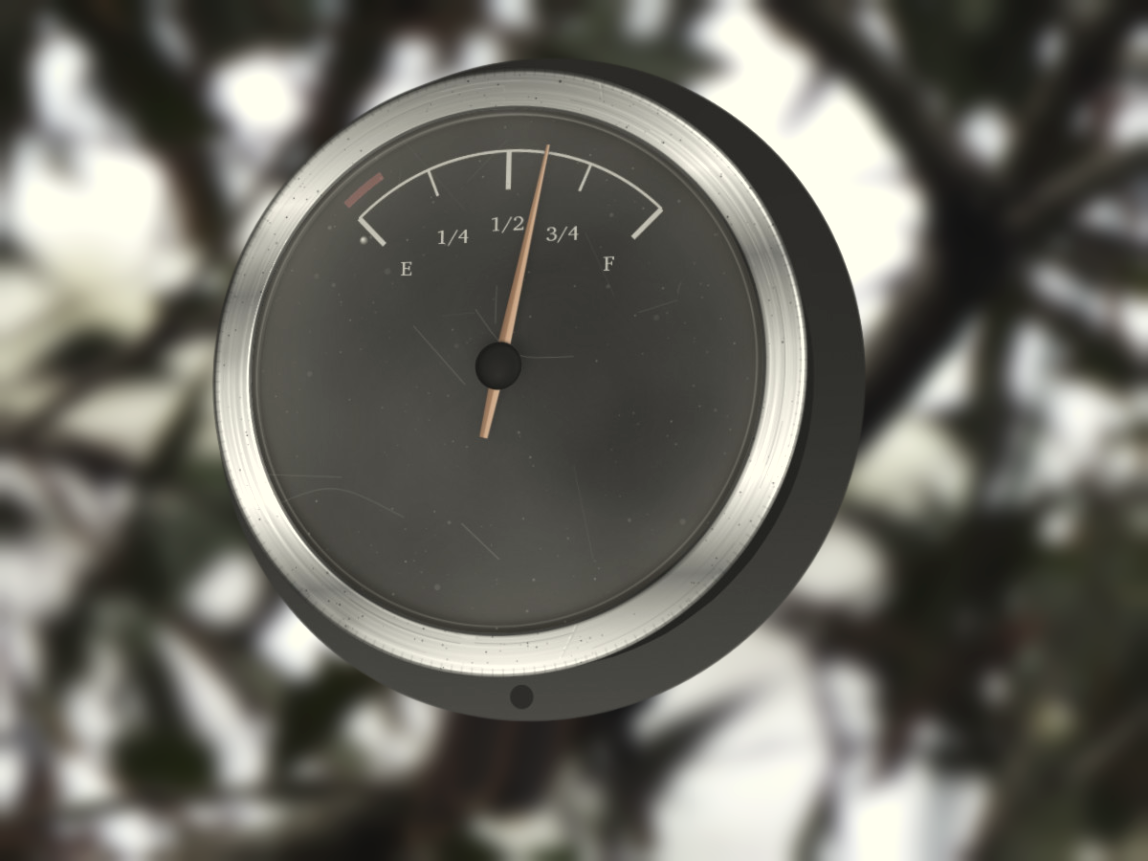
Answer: 0.625
